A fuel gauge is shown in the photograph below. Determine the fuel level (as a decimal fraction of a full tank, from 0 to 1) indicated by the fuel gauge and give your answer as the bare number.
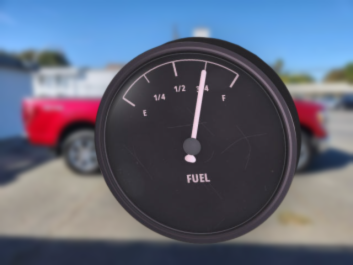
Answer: 0.75
